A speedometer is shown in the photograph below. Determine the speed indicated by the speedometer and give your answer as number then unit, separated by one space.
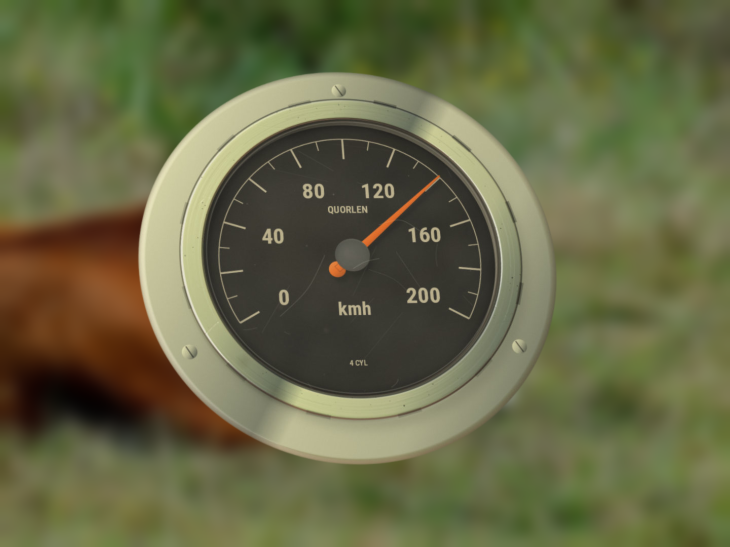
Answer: 140 km/h
